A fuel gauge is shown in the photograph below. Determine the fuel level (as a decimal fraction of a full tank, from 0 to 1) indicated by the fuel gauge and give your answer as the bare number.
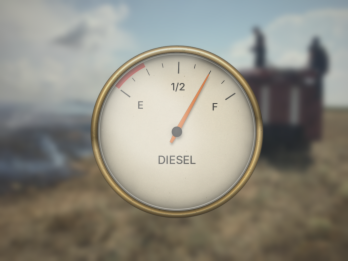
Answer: 0.75
